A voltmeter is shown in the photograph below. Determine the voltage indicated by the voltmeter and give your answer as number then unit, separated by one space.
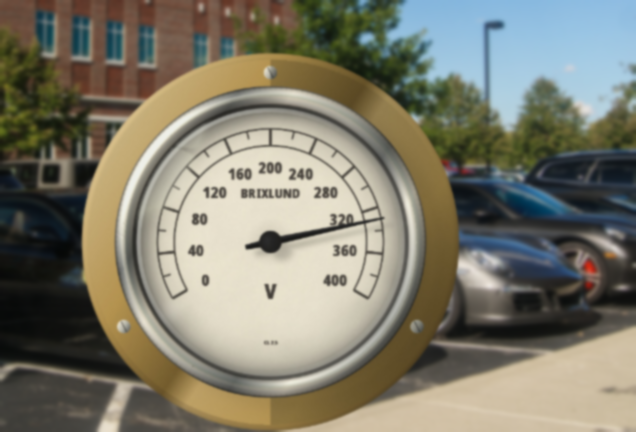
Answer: 330 V
